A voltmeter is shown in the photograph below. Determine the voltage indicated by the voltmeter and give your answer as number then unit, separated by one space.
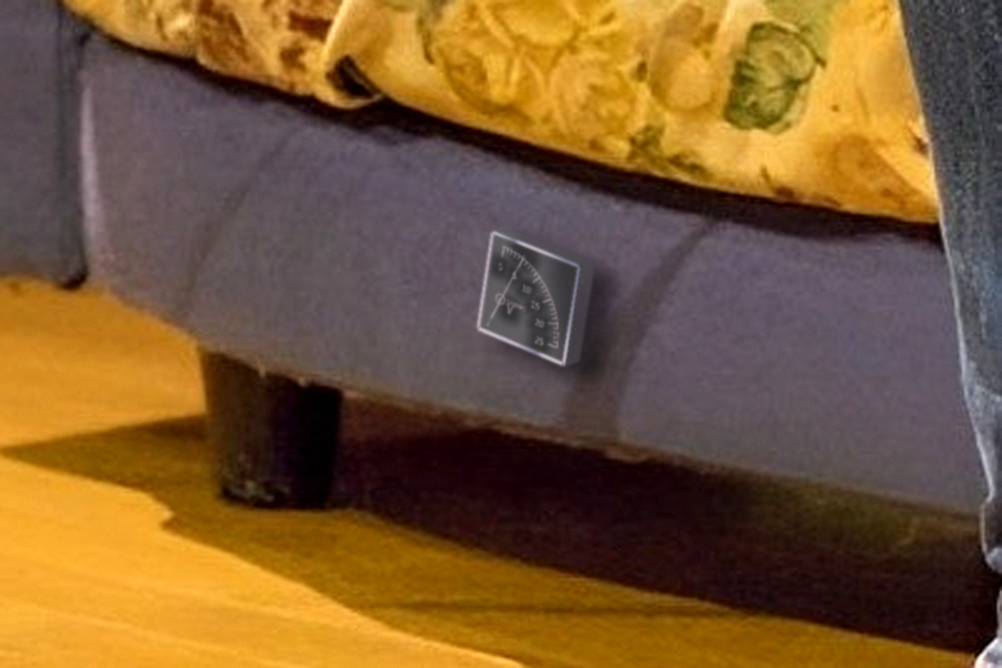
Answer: 5 V
